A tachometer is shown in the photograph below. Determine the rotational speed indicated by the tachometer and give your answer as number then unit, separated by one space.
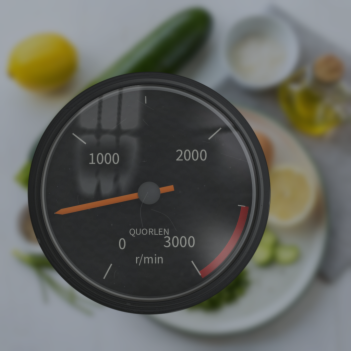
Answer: 500 rpm
